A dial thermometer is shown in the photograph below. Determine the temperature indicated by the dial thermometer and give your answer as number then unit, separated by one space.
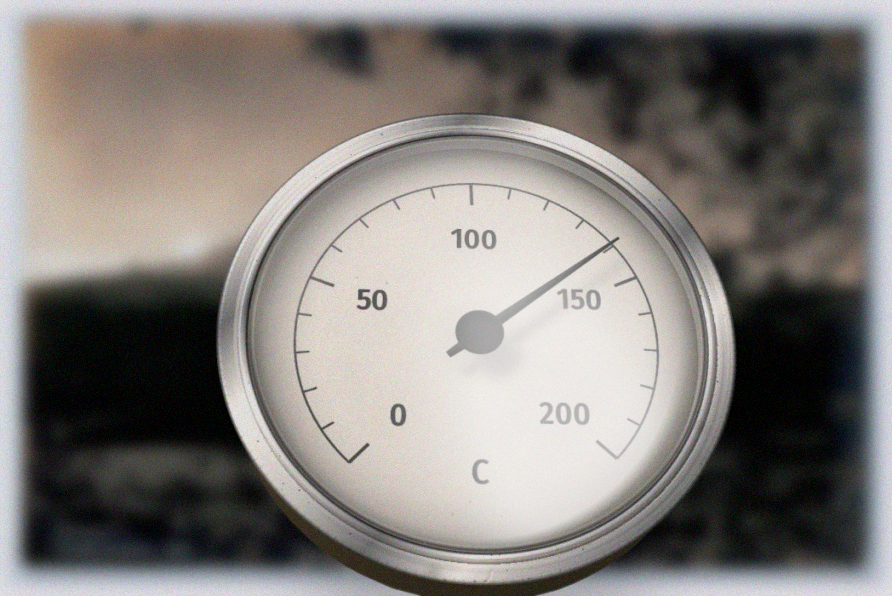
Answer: 140 °C
